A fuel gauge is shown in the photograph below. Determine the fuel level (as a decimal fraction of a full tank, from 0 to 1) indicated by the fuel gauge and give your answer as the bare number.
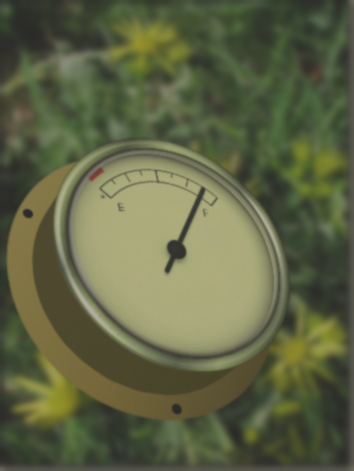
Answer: 0.875
